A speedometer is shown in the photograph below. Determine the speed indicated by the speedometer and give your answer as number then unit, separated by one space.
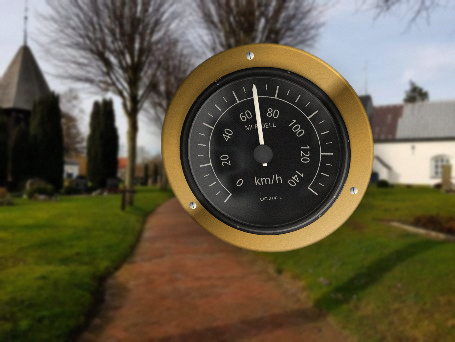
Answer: 70 km/h
